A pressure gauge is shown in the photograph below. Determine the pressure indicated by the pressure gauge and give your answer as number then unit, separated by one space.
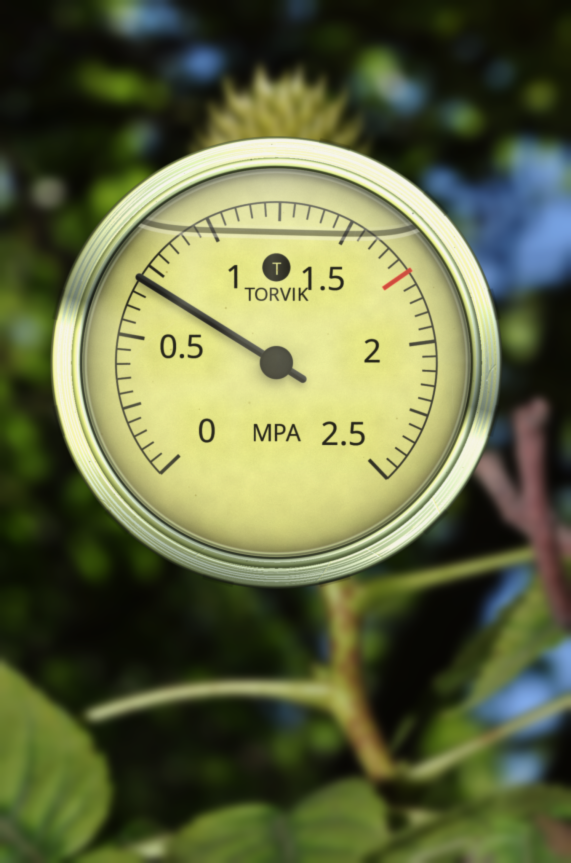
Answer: 0.7 MPa
